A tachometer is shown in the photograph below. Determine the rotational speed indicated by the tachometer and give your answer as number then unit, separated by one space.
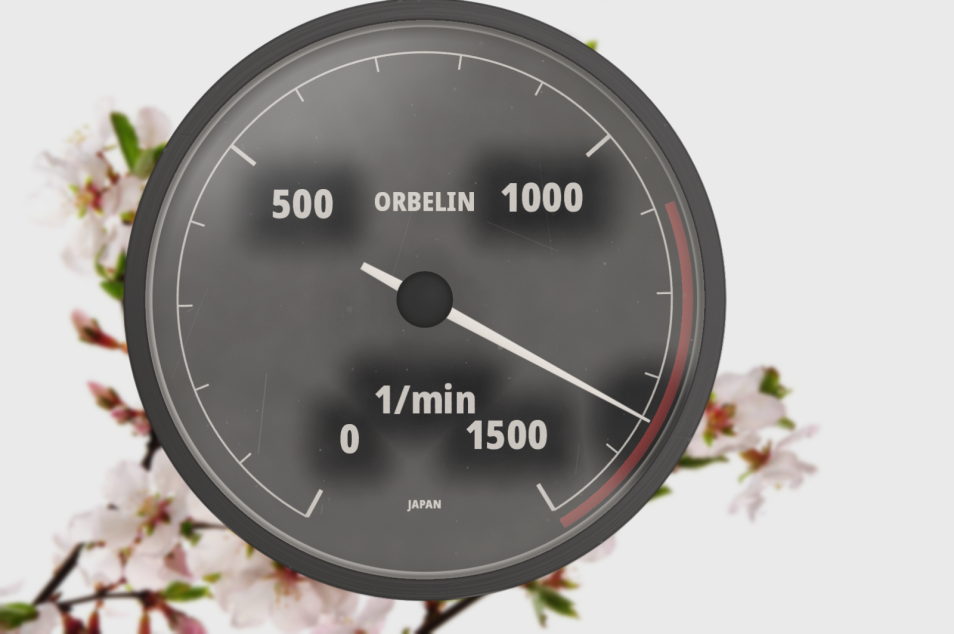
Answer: 1350 rpm
